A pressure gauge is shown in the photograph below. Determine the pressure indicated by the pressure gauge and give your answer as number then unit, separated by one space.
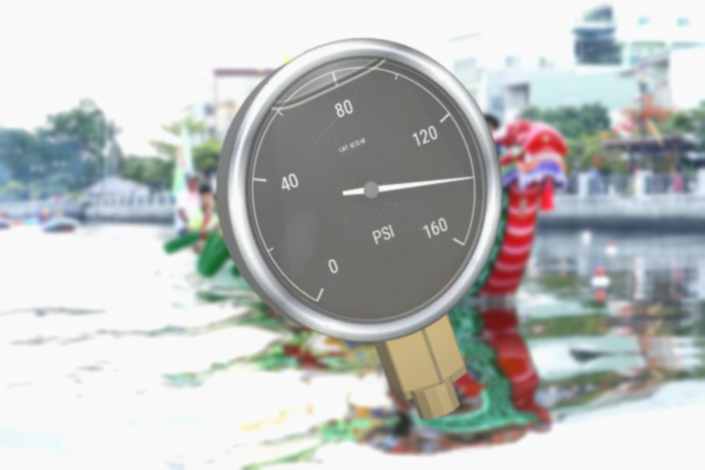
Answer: 140 psi
